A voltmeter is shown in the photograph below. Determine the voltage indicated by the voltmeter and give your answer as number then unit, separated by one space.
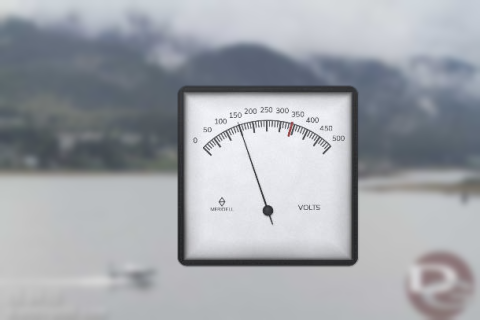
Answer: 150 V
